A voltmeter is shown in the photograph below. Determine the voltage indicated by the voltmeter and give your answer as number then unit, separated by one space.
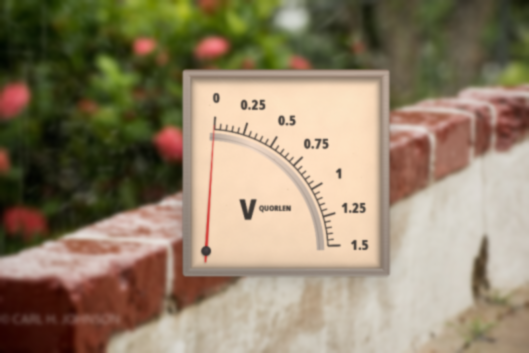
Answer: 0 V
